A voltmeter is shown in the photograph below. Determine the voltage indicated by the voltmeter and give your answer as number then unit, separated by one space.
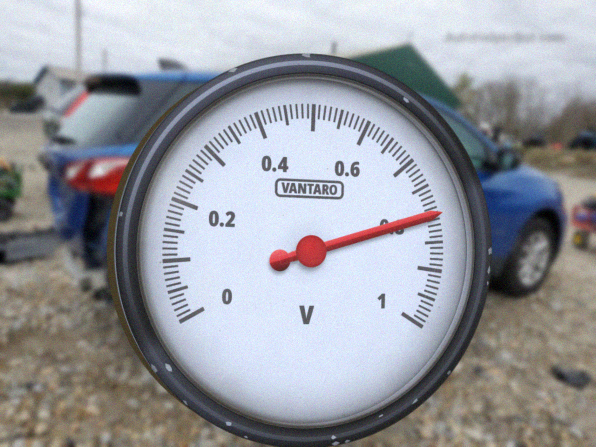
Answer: 0.8 V
